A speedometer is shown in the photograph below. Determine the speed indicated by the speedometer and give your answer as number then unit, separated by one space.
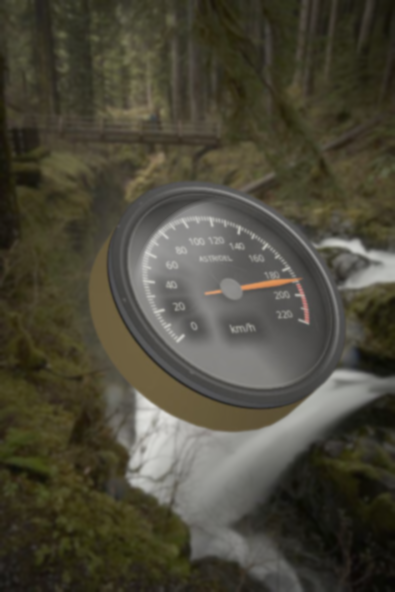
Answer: 190 km/h
